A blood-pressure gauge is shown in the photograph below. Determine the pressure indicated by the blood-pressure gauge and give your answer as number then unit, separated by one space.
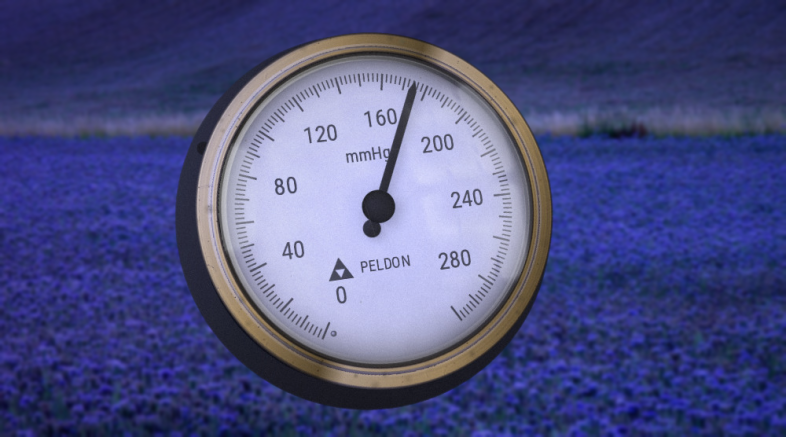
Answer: 174 mmHg
